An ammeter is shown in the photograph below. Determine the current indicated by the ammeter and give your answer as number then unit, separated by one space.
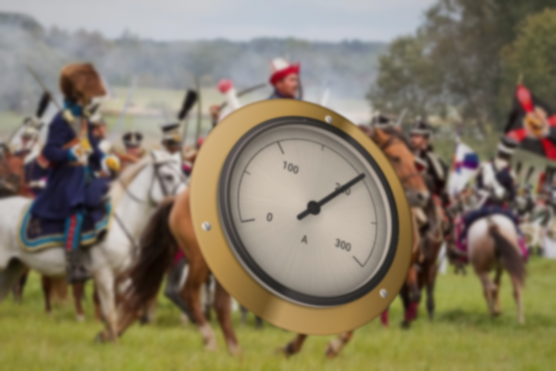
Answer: 200 A
